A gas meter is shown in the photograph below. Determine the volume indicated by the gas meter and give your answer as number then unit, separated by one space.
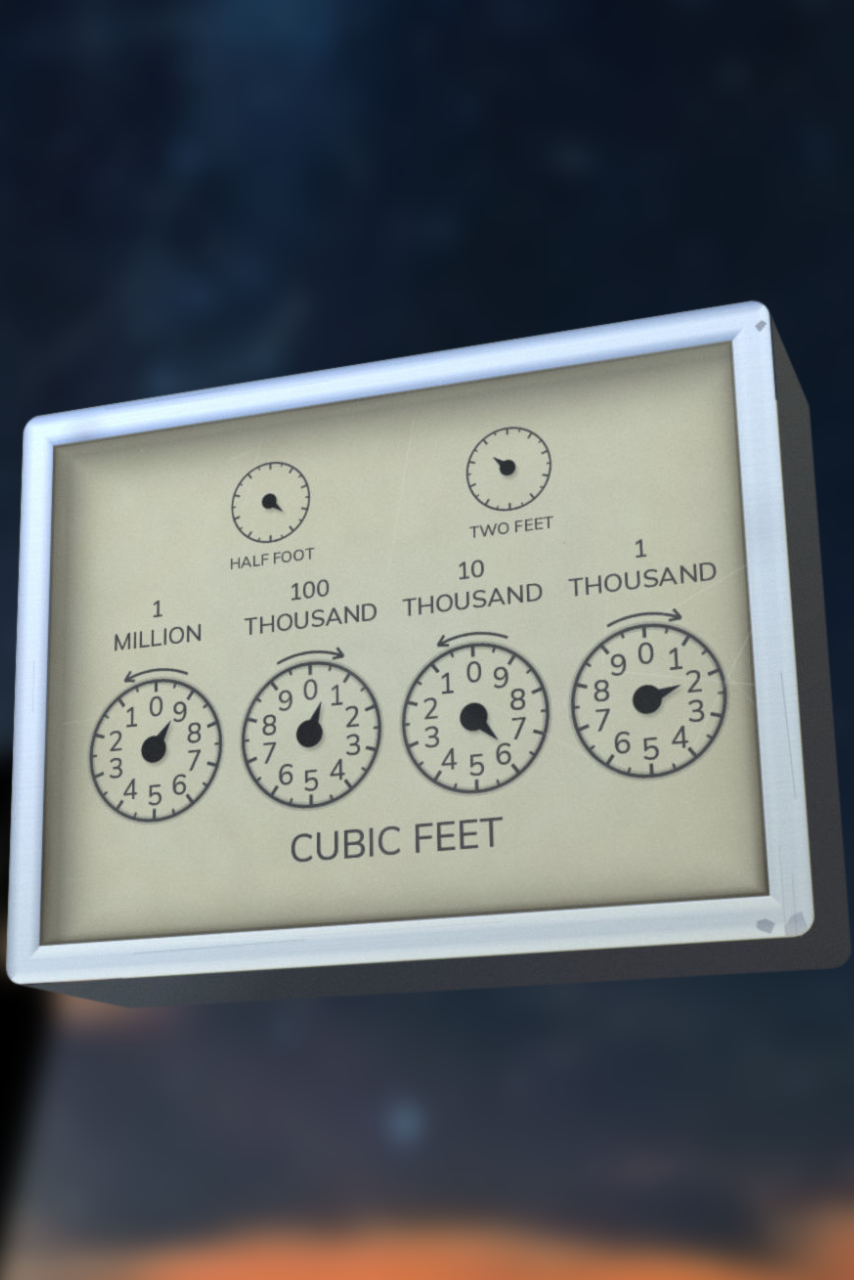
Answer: 906200 ft³
